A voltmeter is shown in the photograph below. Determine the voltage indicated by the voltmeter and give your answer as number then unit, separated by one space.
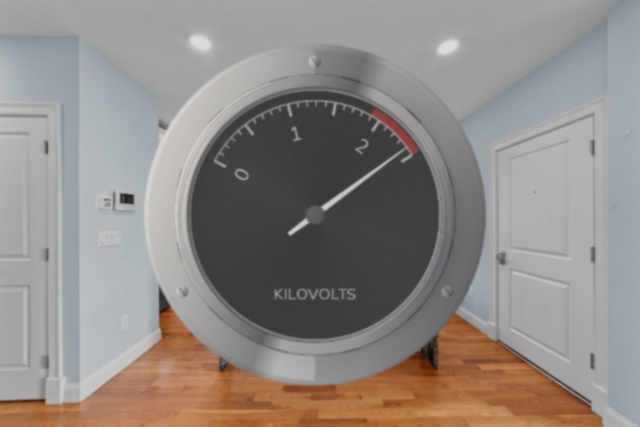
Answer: 2.4 kV
